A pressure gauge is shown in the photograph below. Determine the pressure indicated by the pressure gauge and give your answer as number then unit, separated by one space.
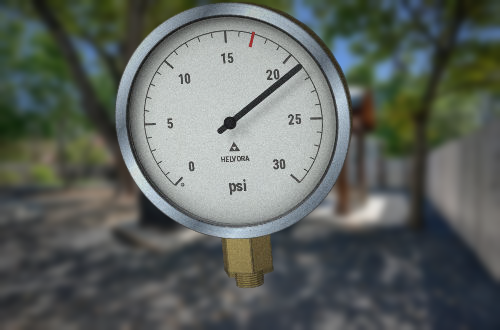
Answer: 21 psi
